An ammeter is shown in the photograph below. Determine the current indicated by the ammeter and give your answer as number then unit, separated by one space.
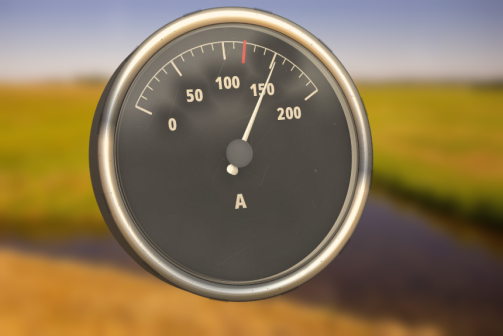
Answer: 150 A
